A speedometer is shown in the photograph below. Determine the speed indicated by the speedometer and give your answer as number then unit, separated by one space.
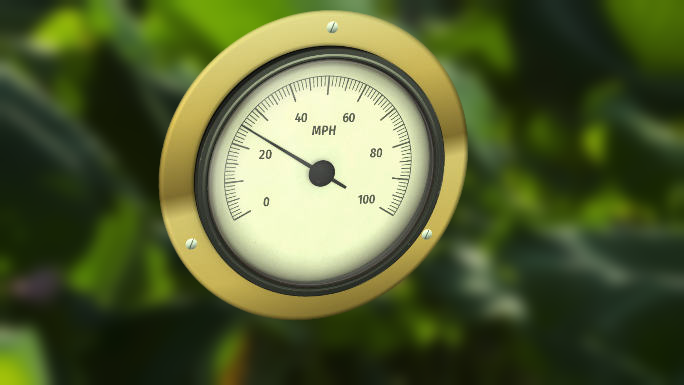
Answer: 25 mph
